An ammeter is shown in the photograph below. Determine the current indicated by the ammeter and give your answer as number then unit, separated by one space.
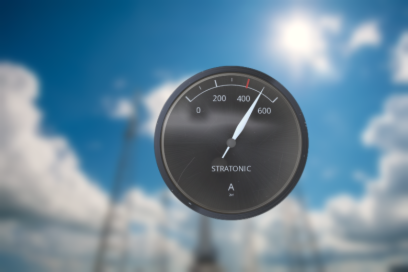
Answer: 500 A
